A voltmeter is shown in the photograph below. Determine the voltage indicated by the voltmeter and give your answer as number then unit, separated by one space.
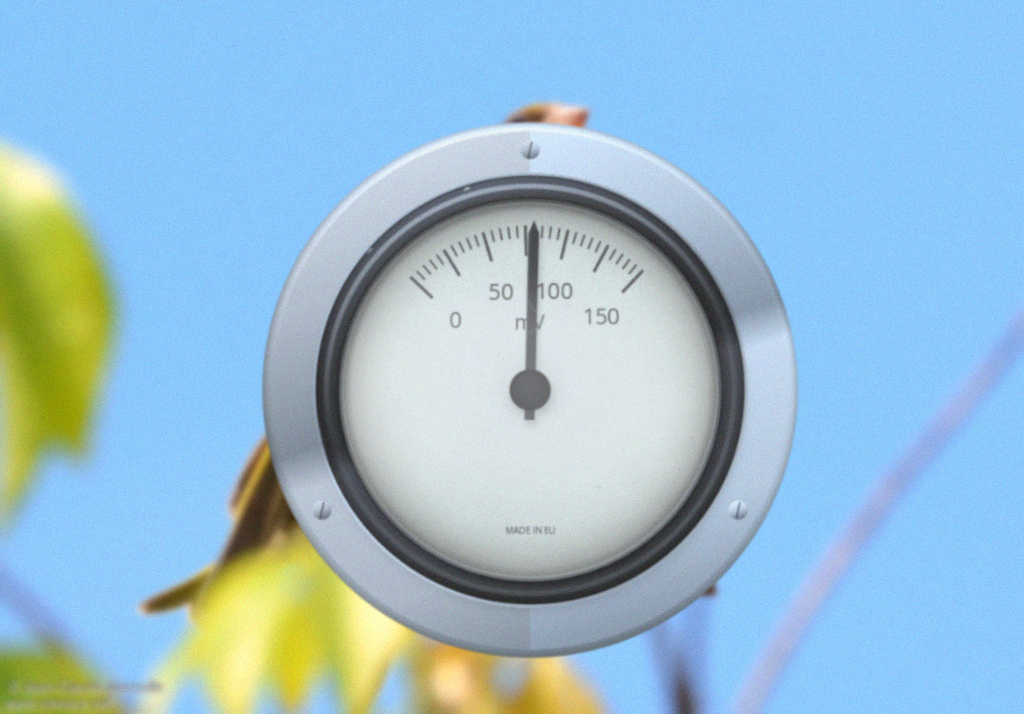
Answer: 80 mV
